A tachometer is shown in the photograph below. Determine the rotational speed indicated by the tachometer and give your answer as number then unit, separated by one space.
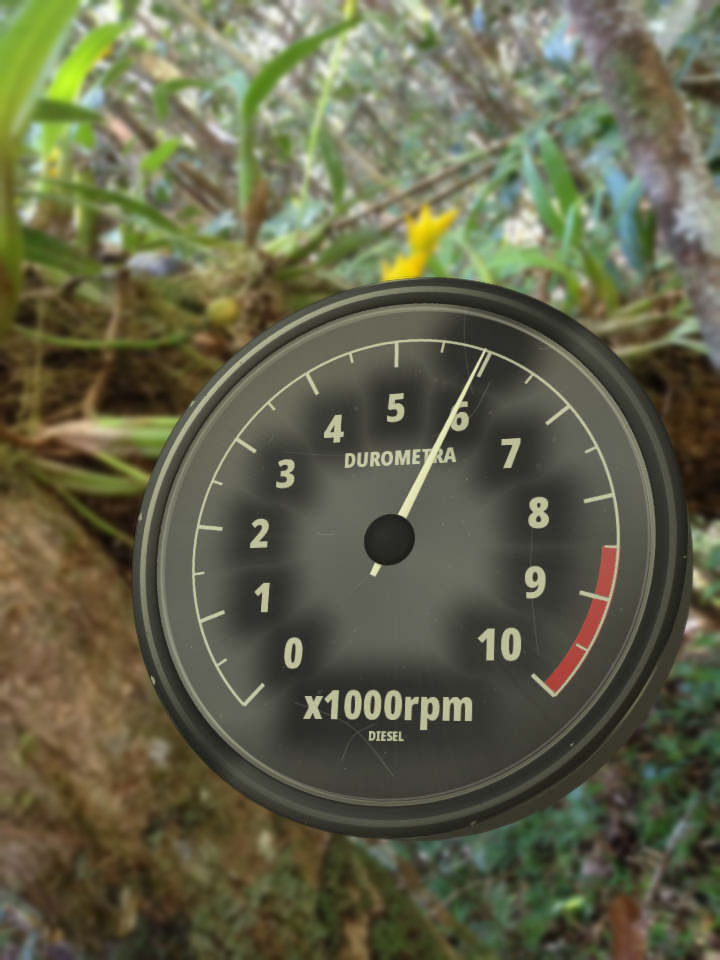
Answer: 6000 rpm
